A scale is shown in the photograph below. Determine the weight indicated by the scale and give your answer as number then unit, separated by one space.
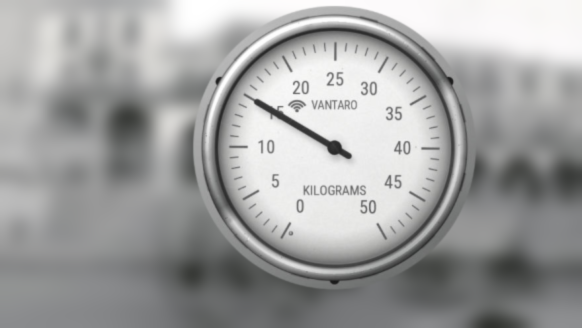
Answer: 15 kg
